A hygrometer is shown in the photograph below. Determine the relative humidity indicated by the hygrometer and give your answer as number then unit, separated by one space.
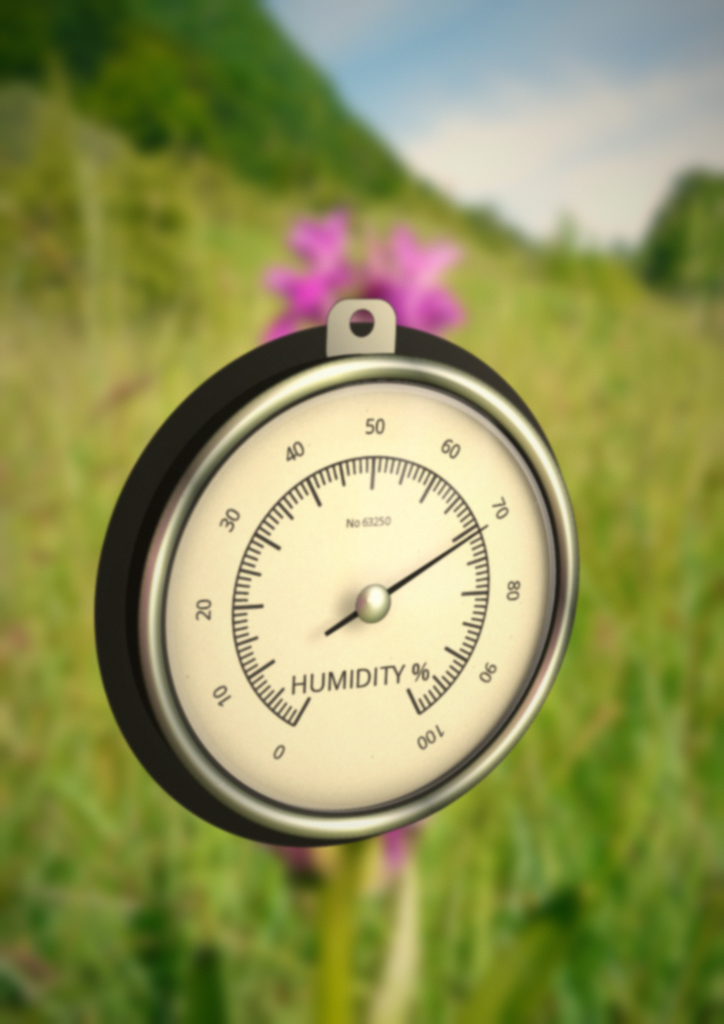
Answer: 70 %
